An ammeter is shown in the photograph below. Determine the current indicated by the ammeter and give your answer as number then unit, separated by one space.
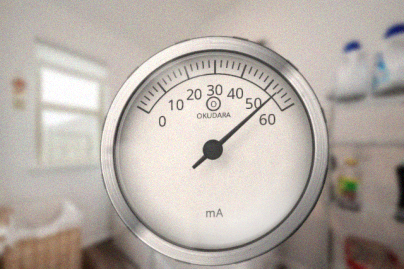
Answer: 54 mA
